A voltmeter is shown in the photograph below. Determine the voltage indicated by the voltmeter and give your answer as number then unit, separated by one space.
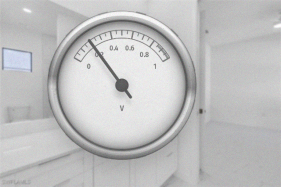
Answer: 0.2 V
